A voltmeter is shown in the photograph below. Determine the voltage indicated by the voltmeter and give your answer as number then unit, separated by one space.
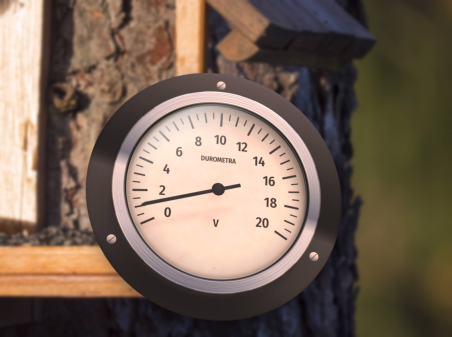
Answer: 1 V
